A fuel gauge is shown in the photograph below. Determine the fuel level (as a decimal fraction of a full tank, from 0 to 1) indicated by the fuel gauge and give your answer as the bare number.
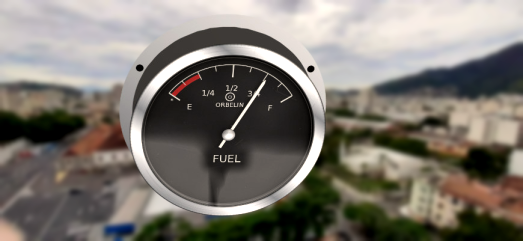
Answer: 0.75
